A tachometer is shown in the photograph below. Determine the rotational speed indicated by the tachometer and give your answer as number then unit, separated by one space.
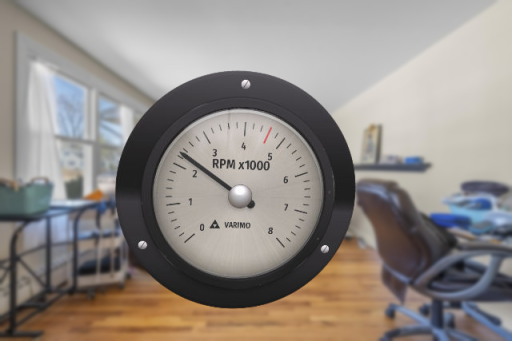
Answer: 2300 rpm
